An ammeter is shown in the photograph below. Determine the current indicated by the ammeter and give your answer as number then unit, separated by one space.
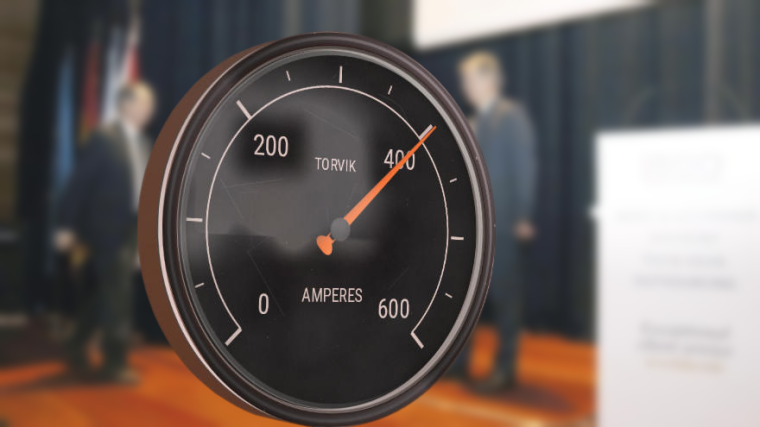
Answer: 400 A
